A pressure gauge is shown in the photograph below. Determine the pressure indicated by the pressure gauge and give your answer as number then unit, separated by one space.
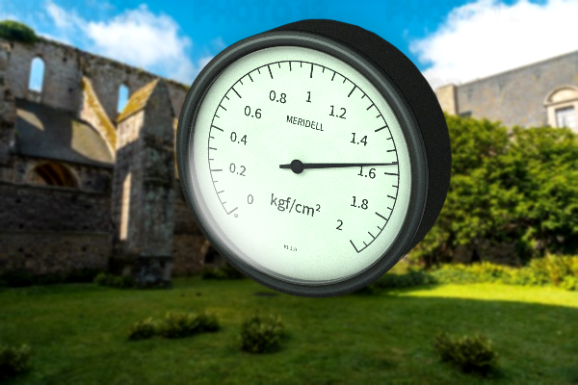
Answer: 1.55 kg/cm²
